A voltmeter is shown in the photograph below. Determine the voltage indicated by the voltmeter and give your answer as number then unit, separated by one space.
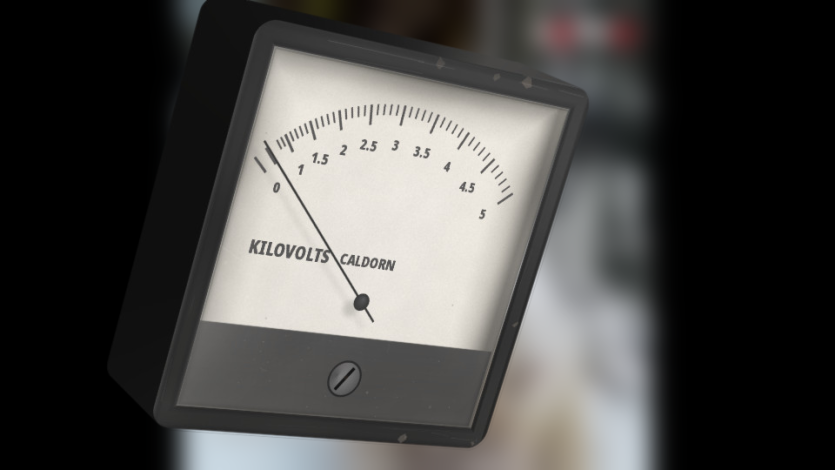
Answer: 0.5 kV
